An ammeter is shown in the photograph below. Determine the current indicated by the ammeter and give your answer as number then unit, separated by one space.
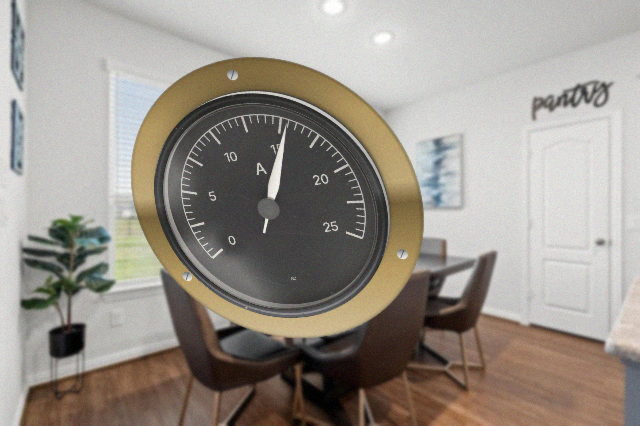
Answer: 15.5 A
